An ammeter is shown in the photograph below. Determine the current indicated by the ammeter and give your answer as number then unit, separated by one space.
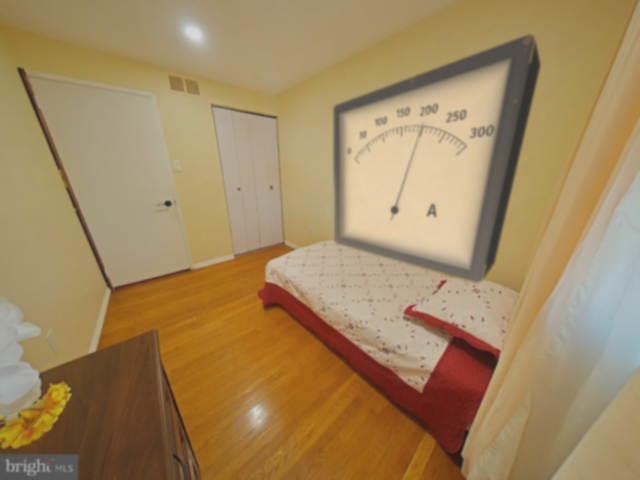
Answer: 200 A
